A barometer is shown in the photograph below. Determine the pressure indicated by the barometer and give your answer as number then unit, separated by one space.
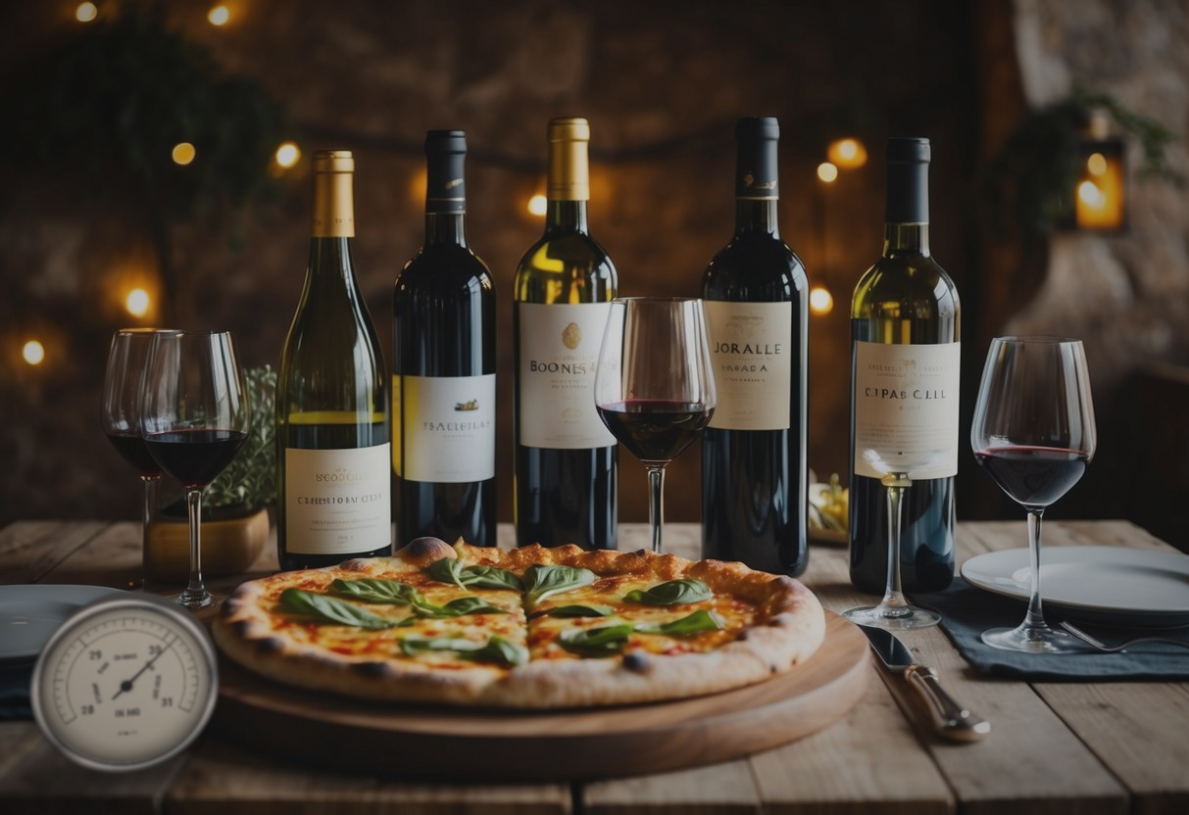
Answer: 30.1 inHg
